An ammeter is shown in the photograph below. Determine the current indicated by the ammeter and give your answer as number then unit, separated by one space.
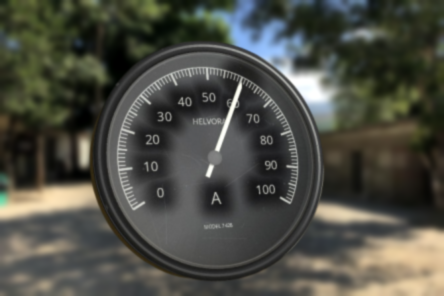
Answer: 60 A
